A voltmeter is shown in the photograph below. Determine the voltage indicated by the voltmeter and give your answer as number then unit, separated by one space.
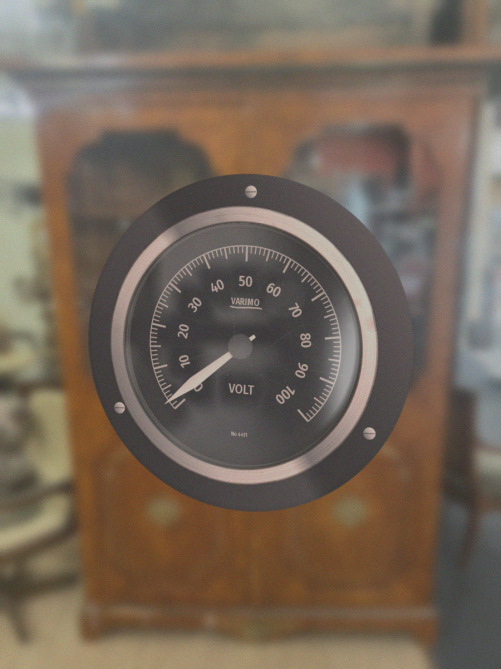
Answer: 2 V
